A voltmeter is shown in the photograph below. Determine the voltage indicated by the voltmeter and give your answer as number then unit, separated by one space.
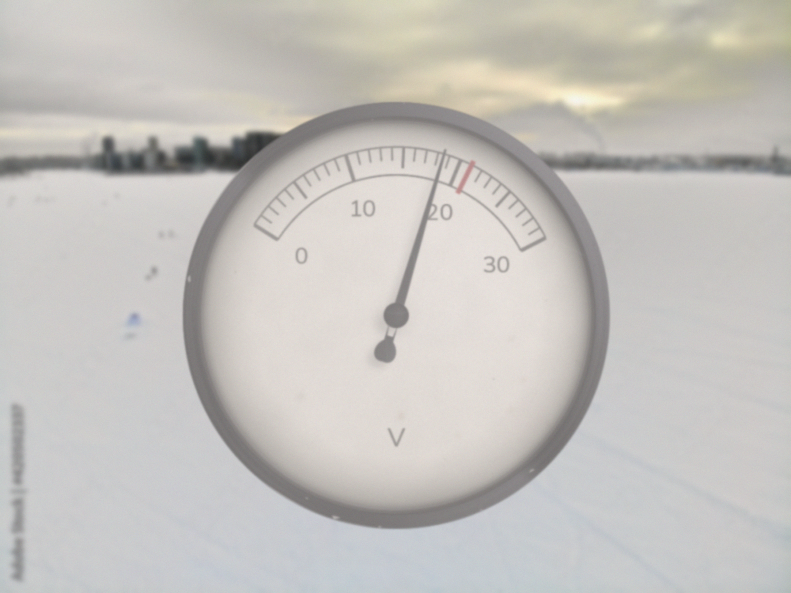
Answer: 18.5 V
